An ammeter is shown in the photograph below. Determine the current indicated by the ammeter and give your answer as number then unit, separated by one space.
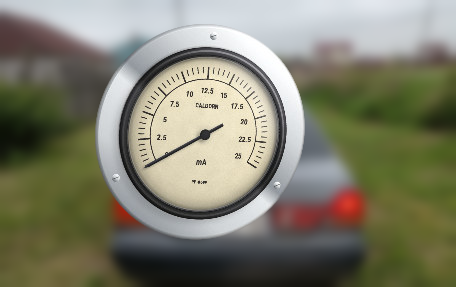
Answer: 0 mA
